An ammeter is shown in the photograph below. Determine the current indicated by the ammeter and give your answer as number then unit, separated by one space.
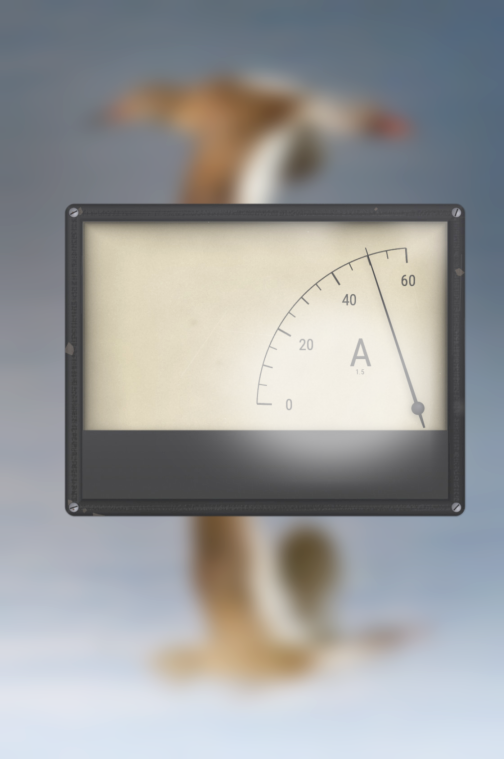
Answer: 50 A
